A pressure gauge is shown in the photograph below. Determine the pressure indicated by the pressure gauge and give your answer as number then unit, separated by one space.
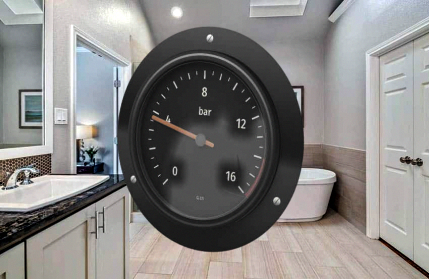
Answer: 3.75 bar
